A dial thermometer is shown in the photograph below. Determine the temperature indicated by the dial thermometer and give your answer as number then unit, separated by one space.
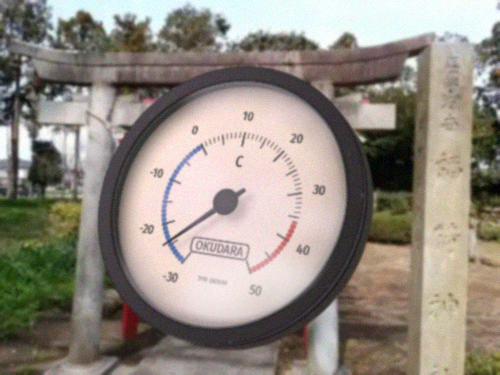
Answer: -25 °C
